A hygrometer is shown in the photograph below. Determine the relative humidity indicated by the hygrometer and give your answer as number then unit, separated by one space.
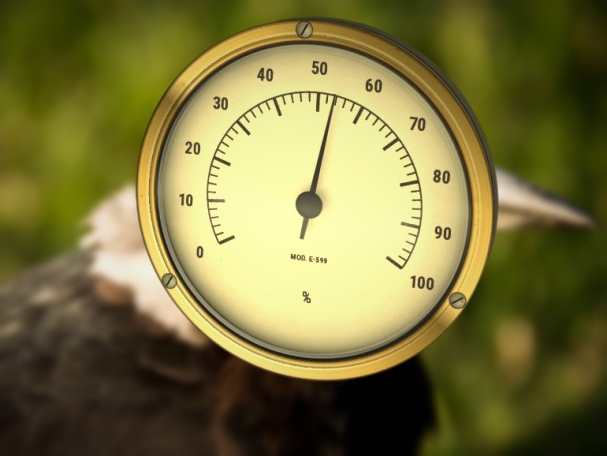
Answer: 54 %
